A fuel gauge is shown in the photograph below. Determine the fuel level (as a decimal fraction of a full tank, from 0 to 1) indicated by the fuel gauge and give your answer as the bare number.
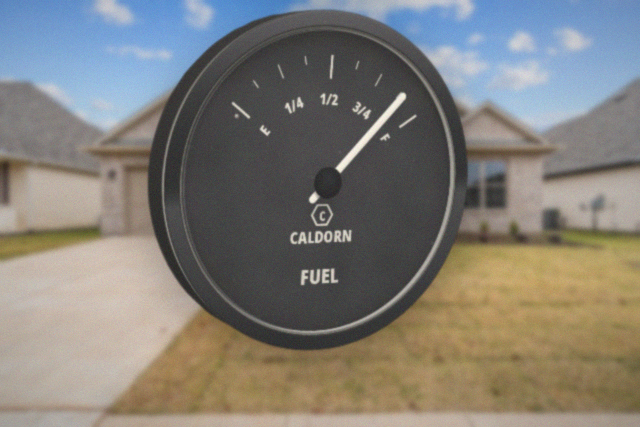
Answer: 0.875
